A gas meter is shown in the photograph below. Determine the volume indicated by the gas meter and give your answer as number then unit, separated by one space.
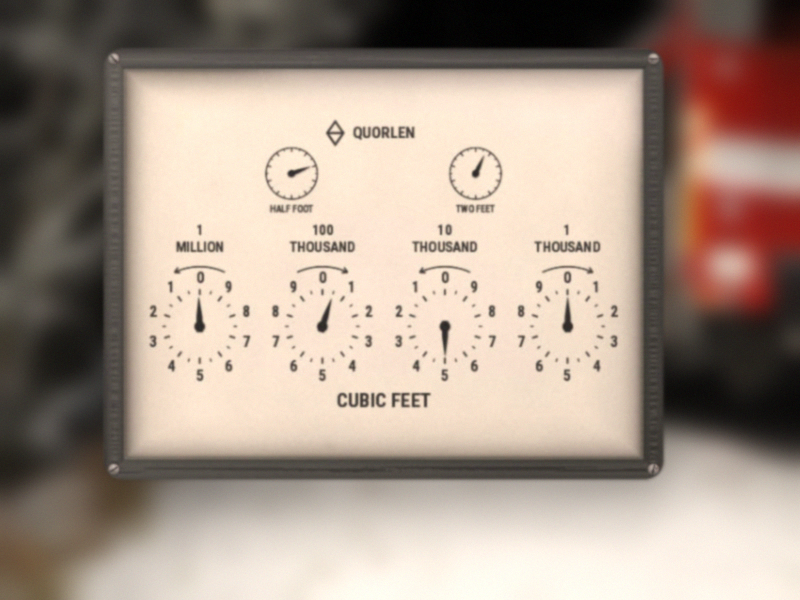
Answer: 5000 ft³
